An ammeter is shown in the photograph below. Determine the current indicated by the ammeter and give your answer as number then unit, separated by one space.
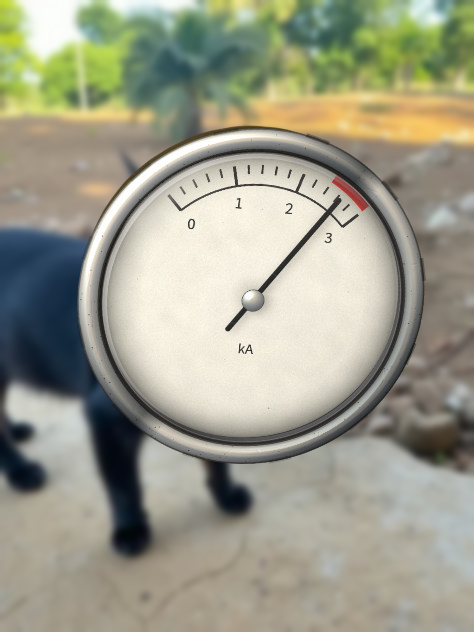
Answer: 2.6 kA
